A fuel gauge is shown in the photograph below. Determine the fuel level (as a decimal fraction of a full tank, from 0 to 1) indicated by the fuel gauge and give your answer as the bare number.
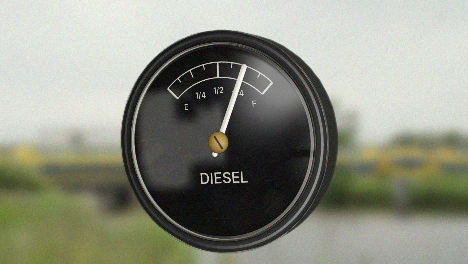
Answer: 0.75
